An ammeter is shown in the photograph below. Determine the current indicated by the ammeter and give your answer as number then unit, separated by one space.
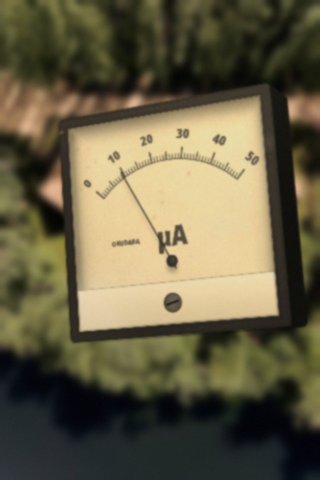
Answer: 10 µA
